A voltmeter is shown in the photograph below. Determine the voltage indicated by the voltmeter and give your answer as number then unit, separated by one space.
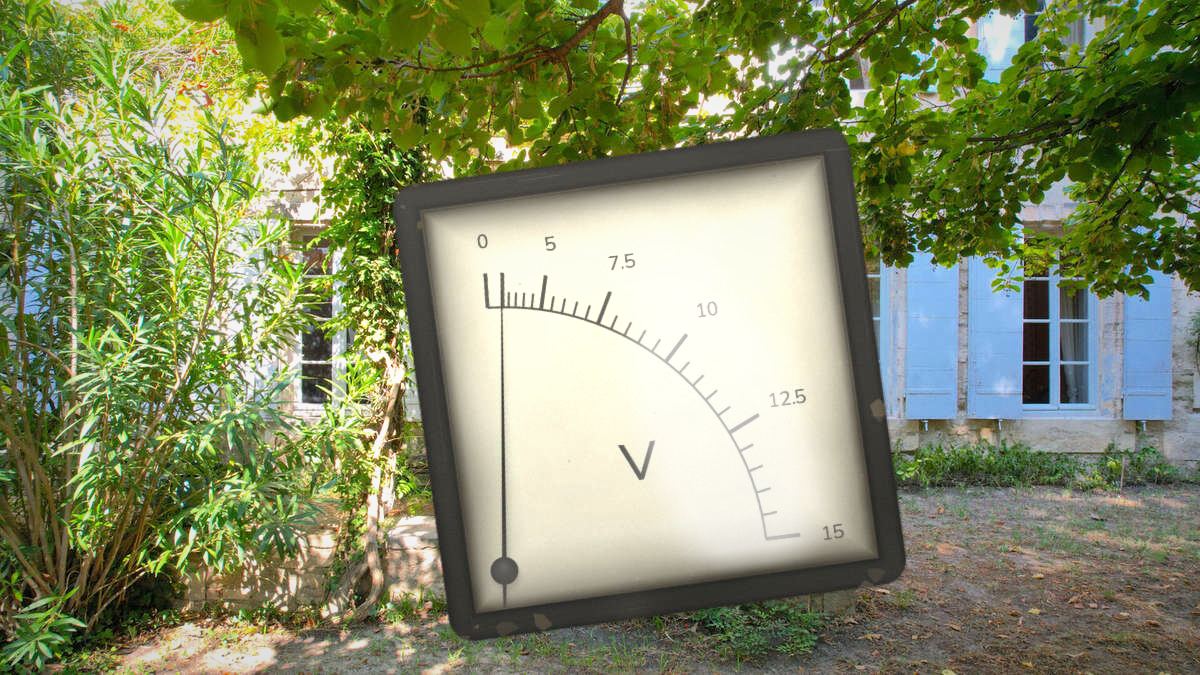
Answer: 2.5 V
